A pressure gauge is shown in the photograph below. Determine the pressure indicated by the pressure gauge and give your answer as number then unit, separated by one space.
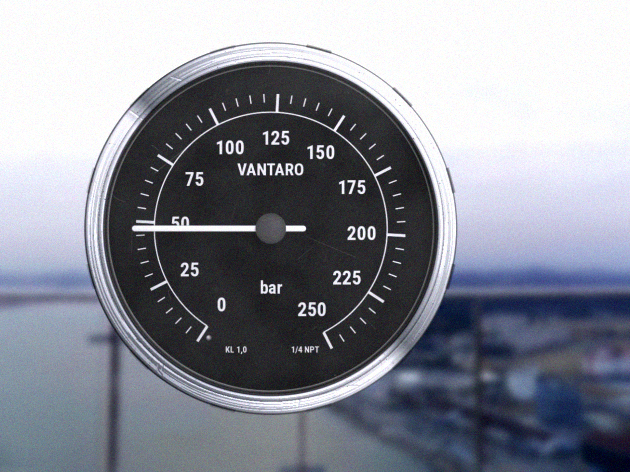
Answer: 47.5 bar
